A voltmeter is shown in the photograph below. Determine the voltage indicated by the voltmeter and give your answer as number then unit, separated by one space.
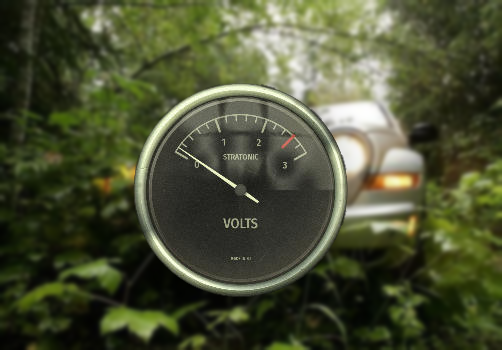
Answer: 0.1 V
